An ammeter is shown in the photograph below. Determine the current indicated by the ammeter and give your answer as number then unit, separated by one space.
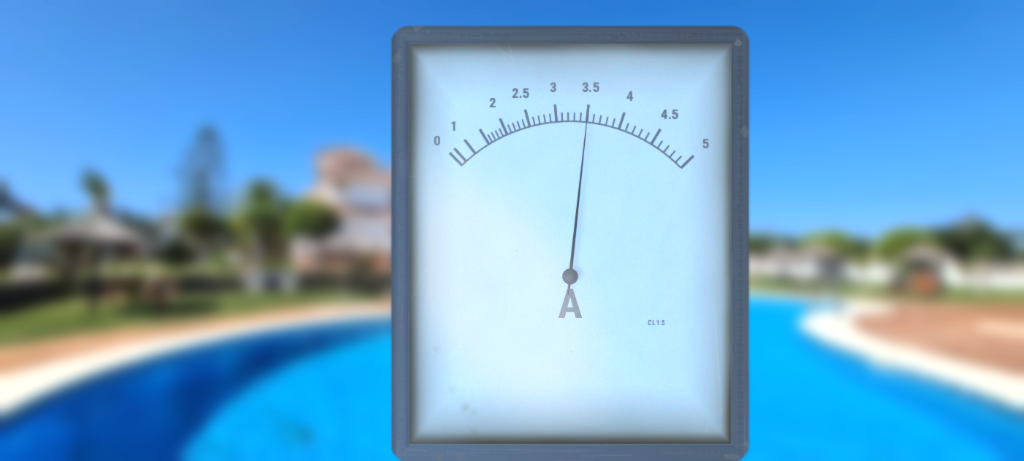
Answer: 3.5 A
